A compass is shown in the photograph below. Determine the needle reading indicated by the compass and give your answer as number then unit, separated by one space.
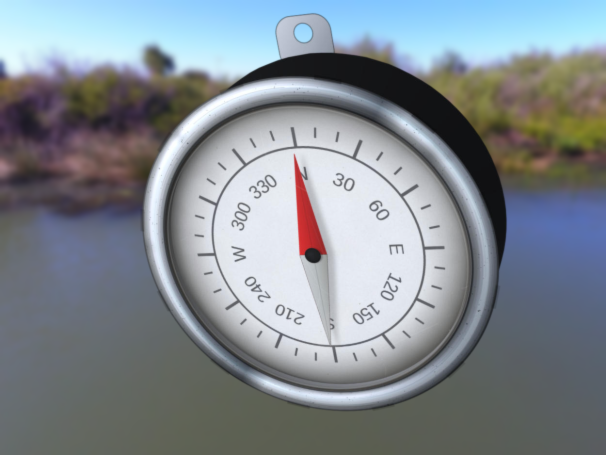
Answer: 0 °
